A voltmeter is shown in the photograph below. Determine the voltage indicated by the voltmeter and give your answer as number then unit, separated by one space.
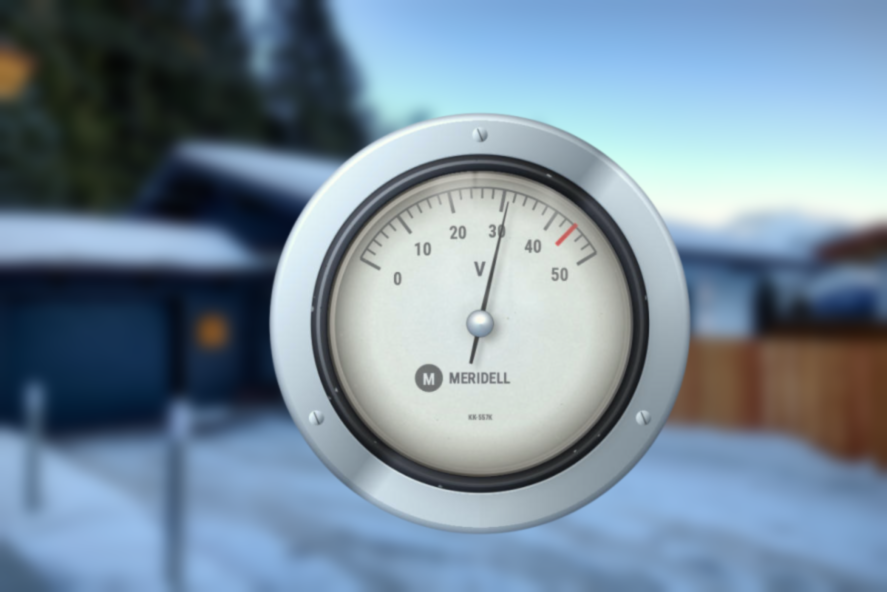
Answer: 31 V
